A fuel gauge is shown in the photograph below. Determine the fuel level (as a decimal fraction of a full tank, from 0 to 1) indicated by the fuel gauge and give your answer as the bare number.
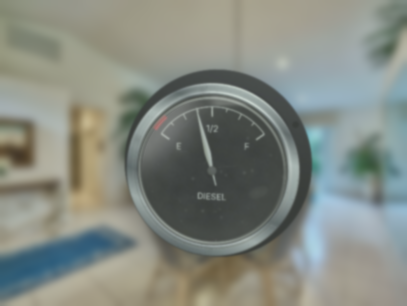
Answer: 0.375
